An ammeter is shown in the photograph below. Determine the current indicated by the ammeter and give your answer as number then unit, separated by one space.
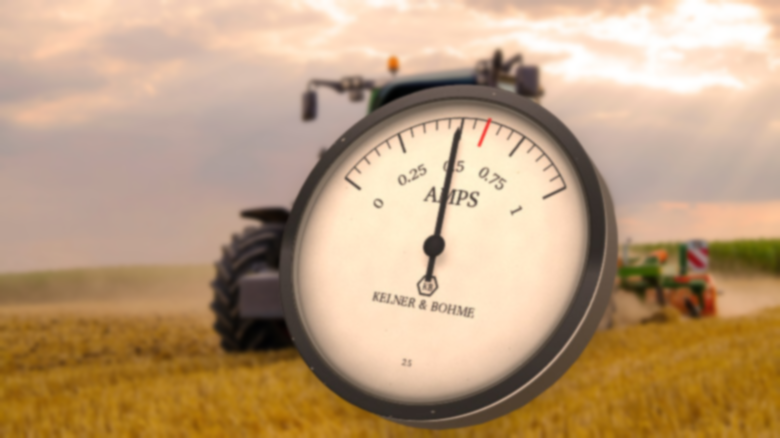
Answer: 0.5 A
